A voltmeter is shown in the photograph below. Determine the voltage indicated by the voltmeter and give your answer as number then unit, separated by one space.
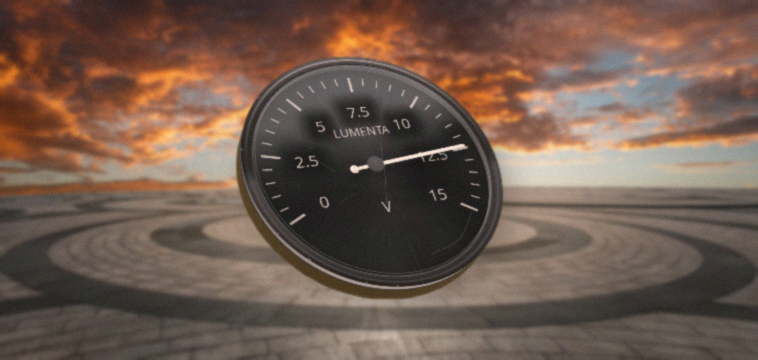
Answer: 12.5 V
